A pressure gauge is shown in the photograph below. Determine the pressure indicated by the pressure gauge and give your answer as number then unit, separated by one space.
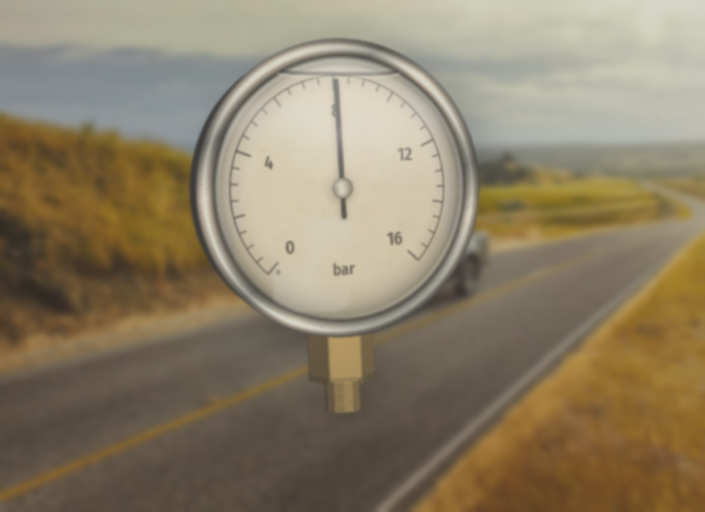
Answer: 8 bar
